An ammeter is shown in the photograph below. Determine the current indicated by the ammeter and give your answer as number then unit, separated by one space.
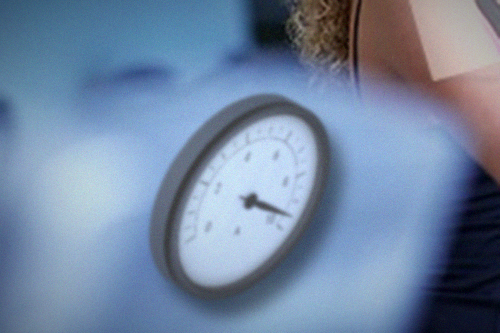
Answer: 9.5 A
